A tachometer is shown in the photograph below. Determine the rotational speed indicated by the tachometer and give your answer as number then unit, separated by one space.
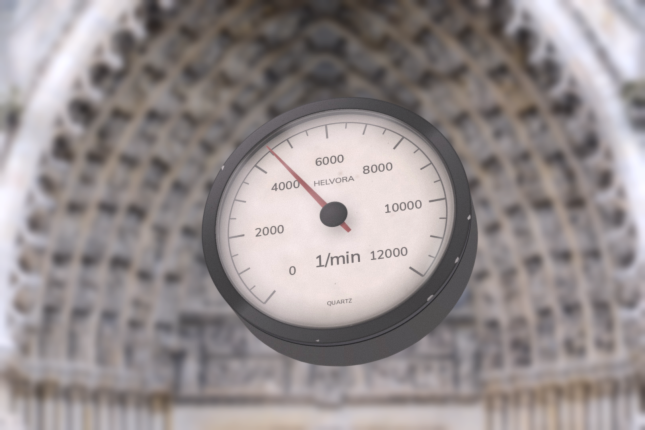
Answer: 4500 rpm
